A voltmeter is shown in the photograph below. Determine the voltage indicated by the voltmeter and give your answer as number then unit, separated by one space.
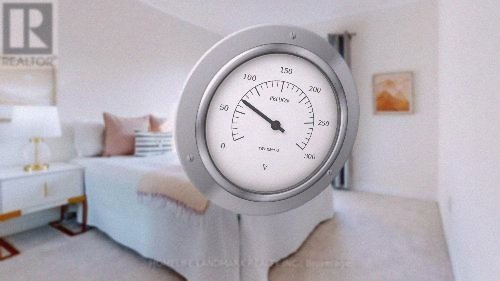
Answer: 70 V
